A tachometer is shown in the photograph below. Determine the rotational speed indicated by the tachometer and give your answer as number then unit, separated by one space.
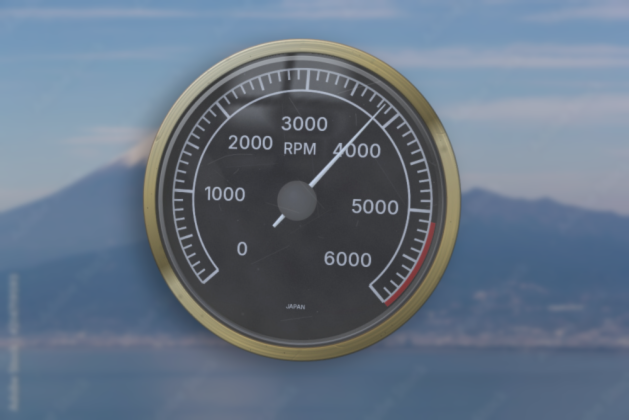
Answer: 3850 rpm
